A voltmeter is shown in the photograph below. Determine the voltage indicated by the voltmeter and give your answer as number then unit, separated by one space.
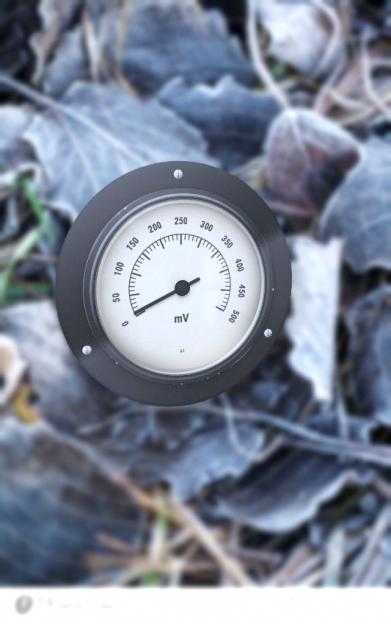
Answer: 10 mV
